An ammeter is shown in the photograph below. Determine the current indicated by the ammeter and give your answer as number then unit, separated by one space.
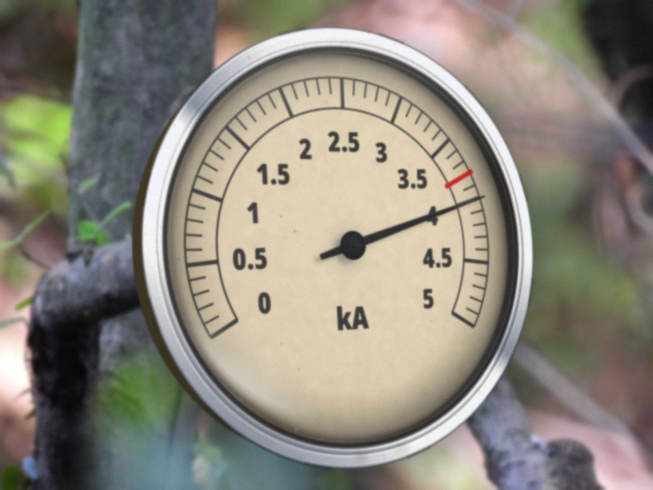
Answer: 4 kA
